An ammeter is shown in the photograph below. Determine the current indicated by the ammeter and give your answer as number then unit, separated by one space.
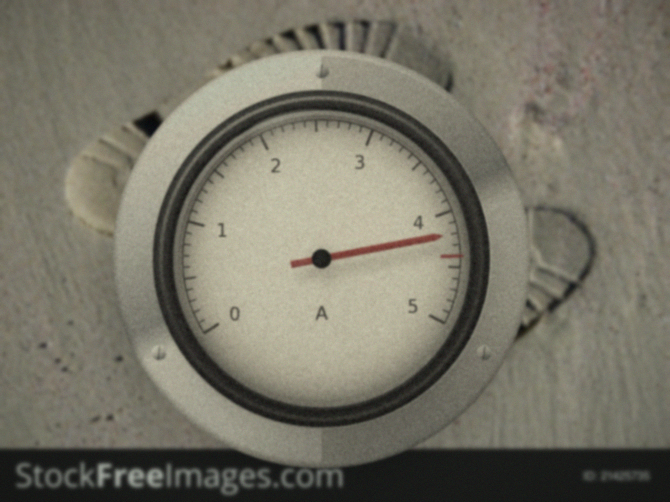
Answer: 4.2 A
